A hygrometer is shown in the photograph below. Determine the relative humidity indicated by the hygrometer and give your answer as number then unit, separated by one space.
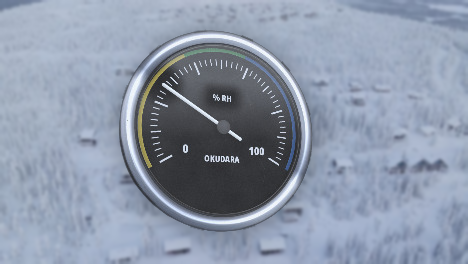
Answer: 26 %
